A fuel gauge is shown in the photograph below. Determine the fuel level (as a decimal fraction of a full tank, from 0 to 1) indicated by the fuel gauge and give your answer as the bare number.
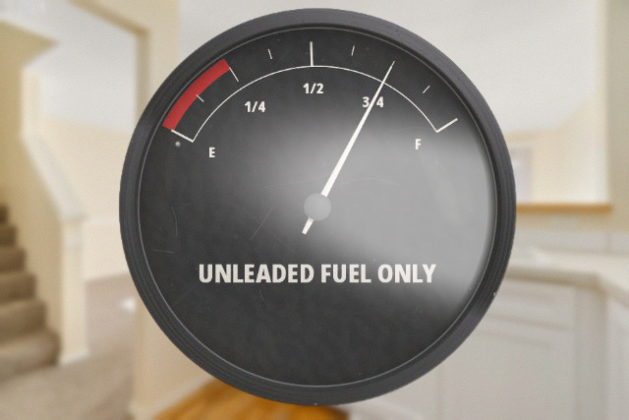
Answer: 0.75
